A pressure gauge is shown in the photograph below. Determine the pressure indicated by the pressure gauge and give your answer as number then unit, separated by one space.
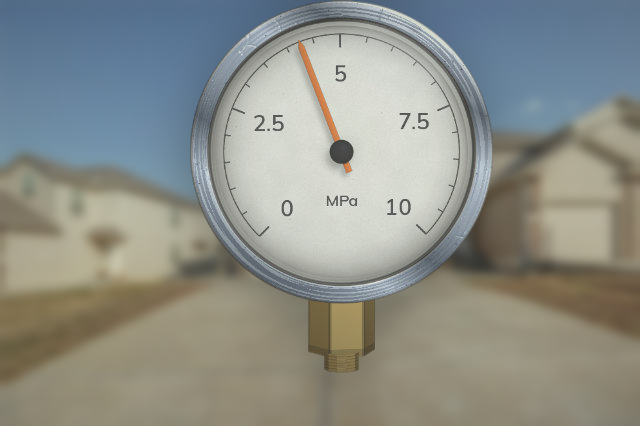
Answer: 4.25 MPa
